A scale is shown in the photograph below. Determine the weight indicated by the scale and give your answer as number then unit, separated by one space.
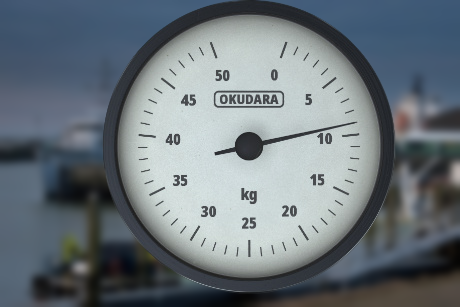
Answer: 9 kg
